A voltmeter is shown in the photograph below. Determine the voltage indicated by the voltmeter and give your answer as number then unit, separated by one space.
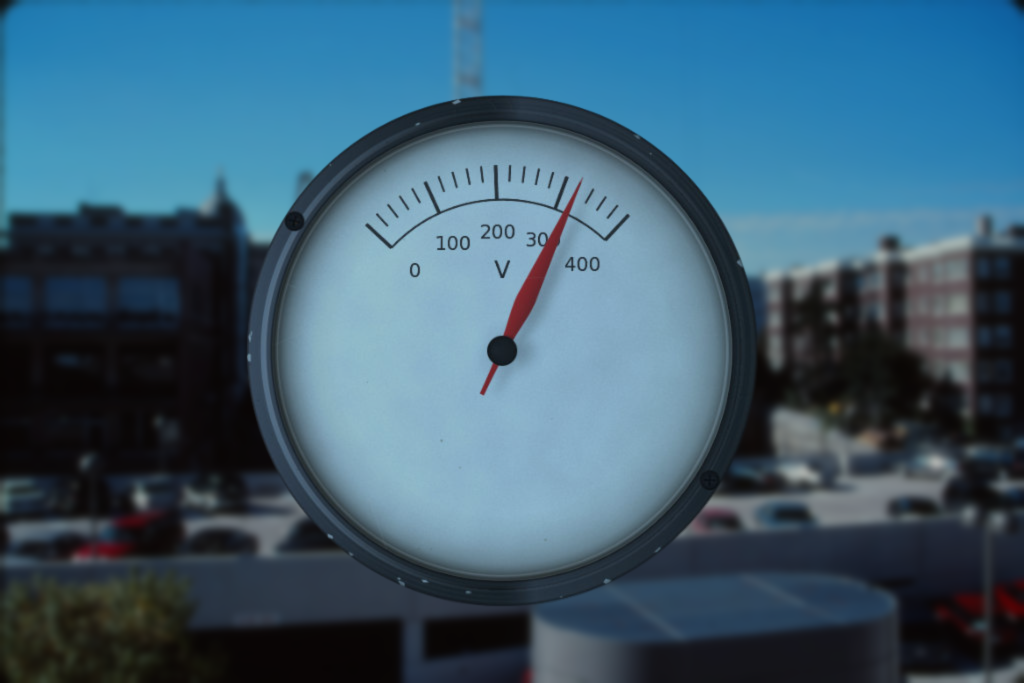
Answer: 320 V
